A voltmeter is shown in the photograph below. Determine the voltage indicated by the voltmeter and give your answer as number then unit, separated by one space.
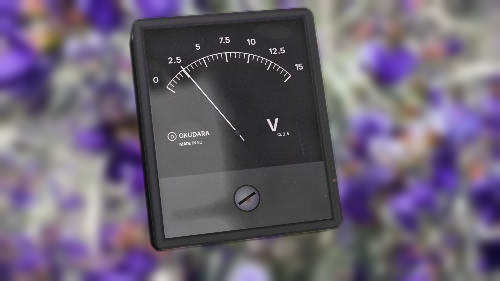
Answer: 2.5 V
